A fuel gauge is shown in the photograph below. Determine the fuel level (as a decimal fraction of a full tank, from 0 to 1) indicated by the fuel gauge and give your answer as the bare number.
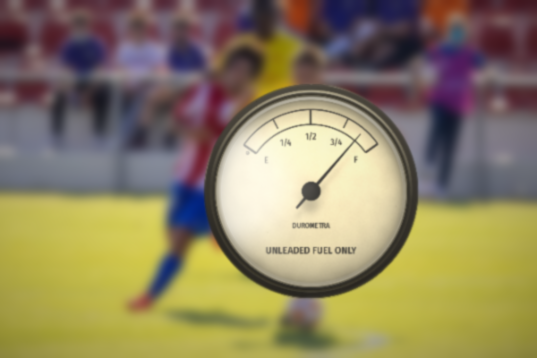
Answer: 0.875
